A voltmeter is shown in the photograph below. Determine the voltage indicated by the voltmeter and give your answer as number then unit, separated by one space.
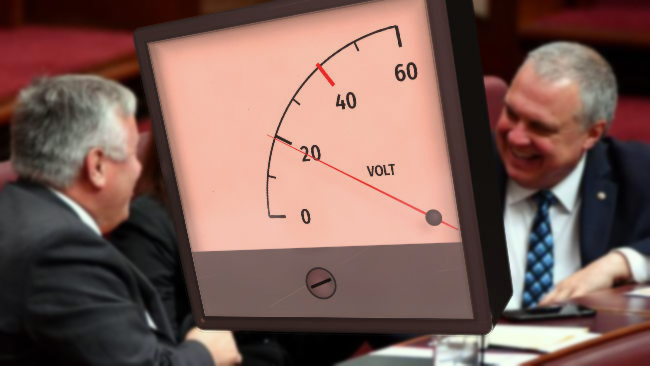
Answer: 20 V
